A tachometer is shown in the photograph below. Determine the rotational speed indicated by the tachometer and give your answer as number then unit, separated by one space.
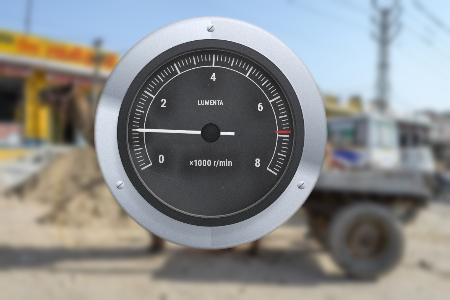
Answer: 1000 rpm
